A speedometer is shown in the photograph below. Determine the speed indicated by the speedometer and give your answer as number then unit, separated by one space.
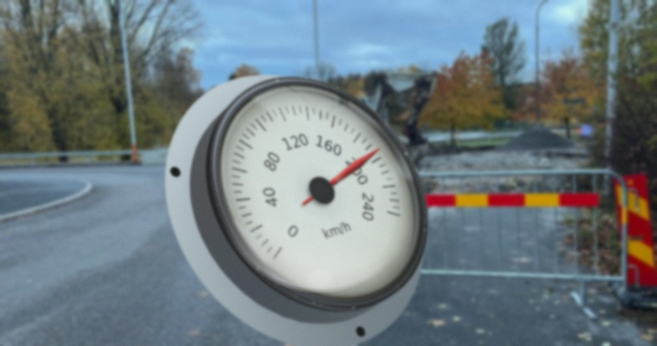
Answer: 195 km/h
